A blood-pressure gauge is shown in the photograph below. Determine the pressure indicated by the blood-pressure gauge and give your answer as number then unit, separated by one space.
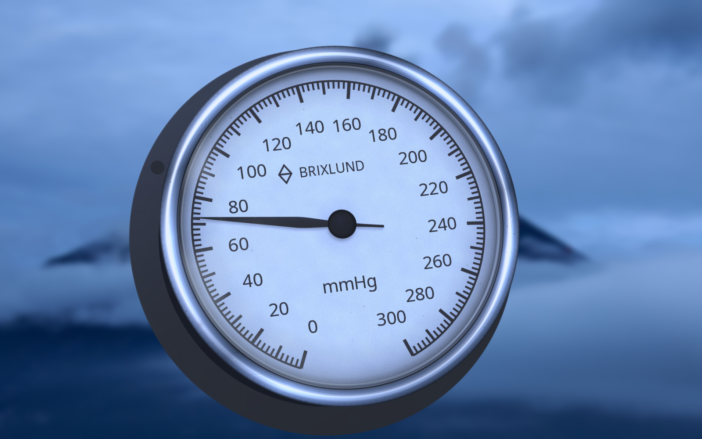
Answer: 72 mmHg
